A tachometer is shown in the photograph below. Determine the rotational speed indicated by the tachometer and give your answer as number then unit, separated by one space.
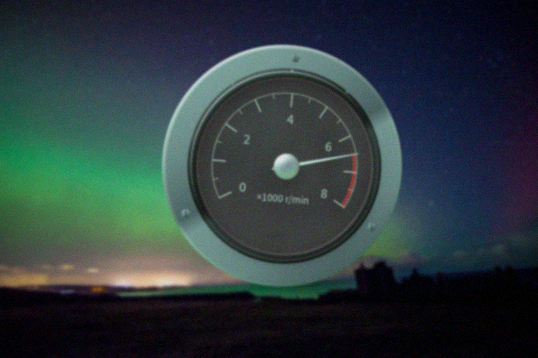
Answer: 6500 rpm
